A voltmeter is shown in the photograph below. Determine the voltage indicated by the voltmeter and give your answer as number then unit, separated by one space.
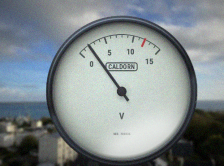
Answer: 2 V
